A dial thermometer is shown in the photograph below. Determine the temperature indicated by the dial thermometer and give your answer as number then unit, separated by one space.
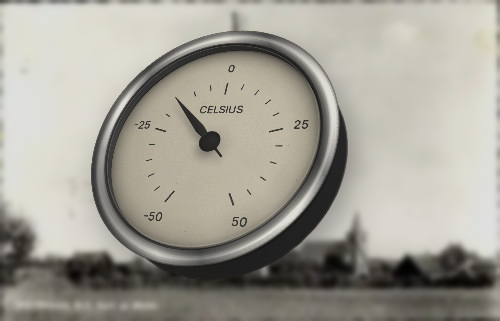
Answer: -15 °C
